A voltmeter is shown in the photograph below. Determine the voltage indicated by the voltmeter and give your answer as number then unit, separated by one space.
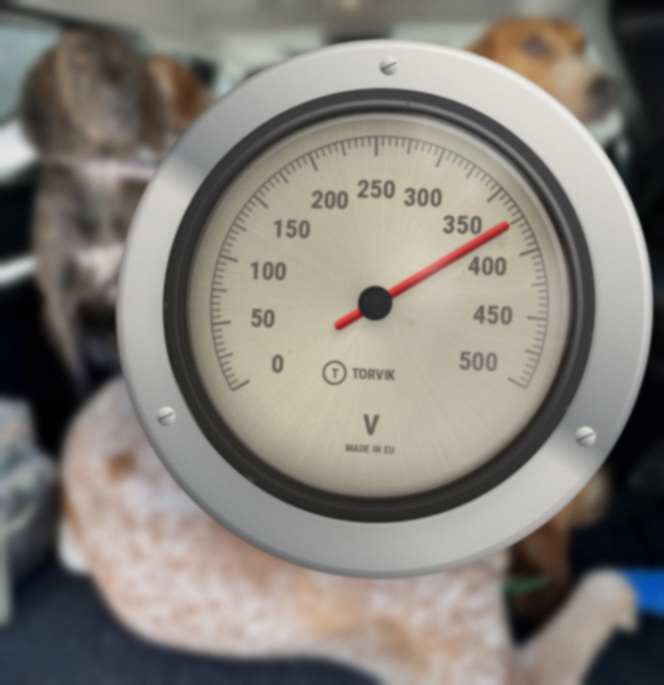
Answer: 375 V
